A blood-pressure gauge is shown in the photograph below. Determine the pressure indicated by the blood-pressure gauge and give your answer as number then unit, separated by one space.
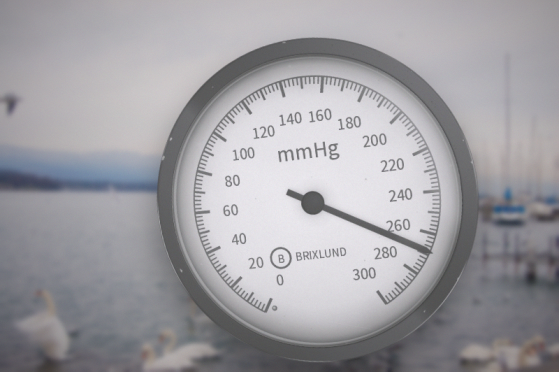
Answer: 268 mmHg
